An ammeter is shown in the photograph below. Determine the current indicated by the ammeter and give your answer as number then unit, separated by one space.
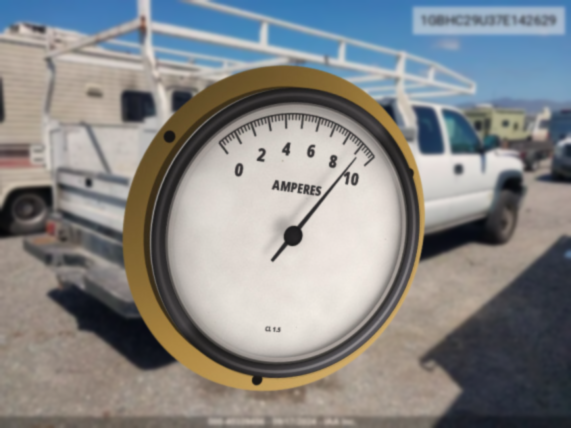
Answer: 9 A
